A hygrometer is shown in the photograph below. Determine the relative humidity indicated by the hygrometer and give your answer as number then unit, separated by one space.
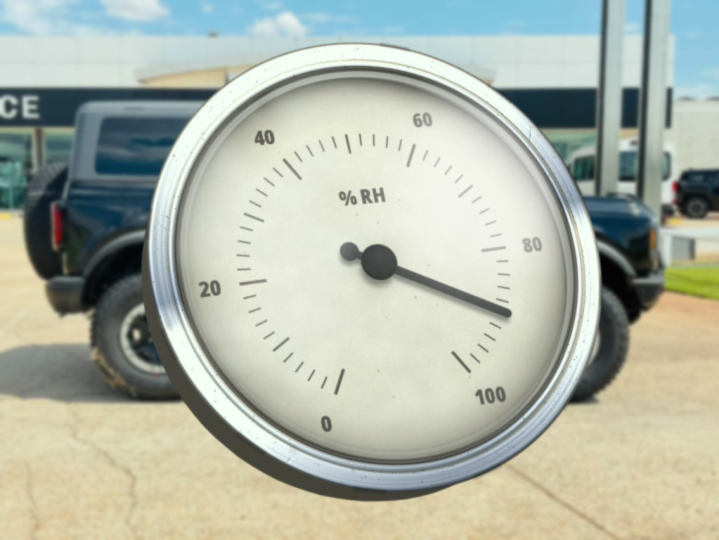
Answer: 90 %
